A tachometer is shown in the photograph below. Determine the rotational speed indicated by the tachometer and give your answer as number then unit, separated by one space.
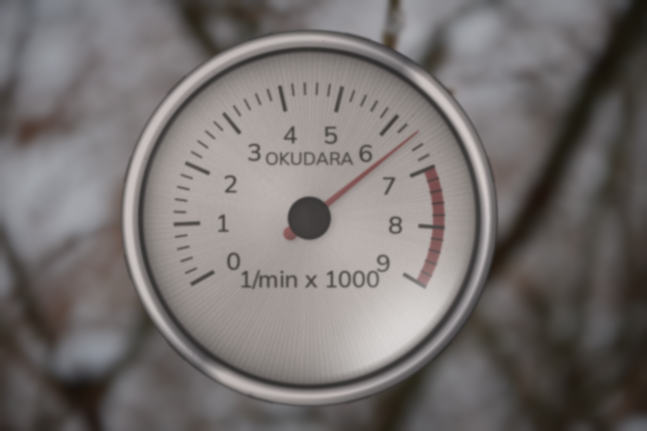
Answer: 6400 rpm
